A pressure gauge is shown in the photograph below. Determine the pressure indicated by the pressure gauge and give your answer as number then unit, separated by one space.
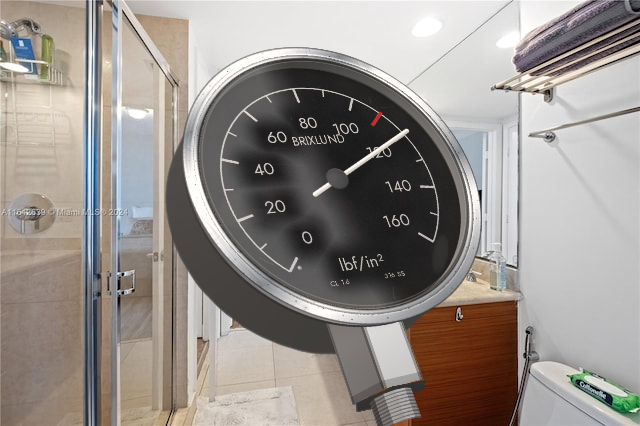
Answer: 120 psi
